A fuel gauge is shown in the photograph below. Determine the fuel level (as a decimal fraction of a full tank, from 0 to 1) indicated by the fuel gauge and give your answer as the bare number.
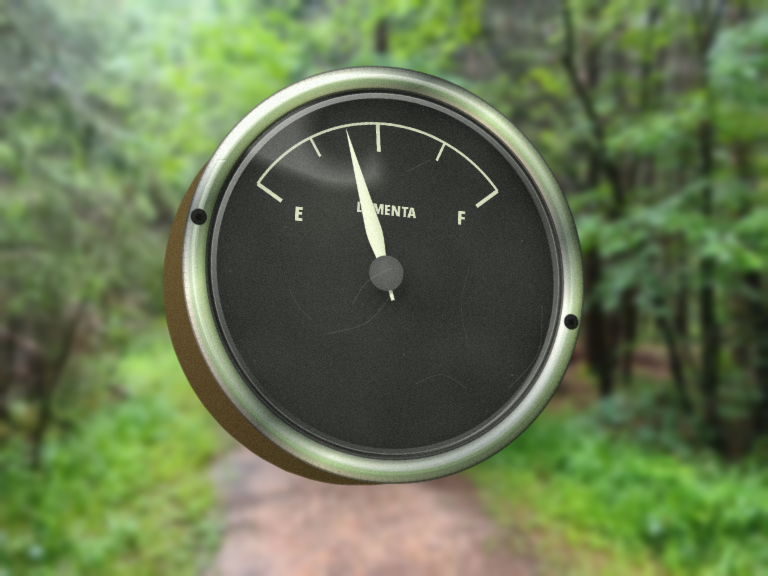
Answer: 0.375
